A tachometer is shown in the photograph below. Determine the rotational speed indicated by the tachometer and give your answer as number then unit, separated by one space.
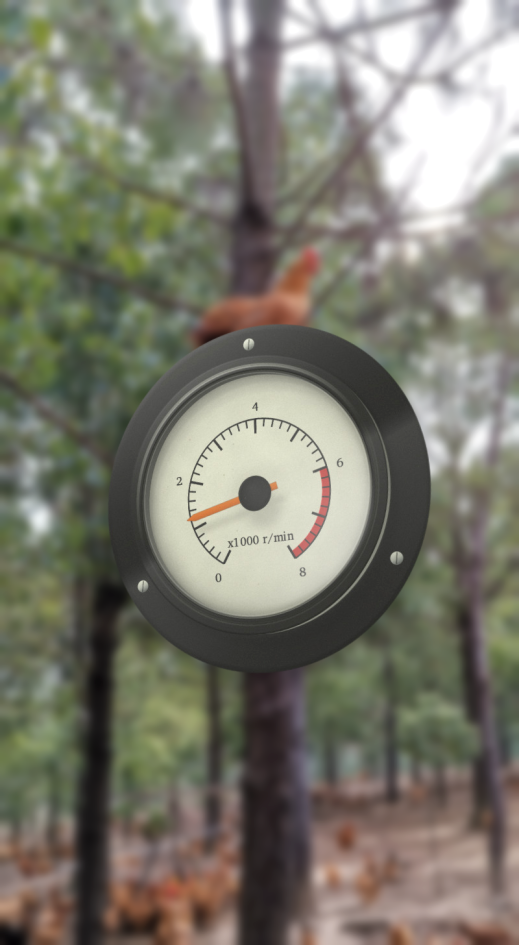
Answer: 1200 rpm
